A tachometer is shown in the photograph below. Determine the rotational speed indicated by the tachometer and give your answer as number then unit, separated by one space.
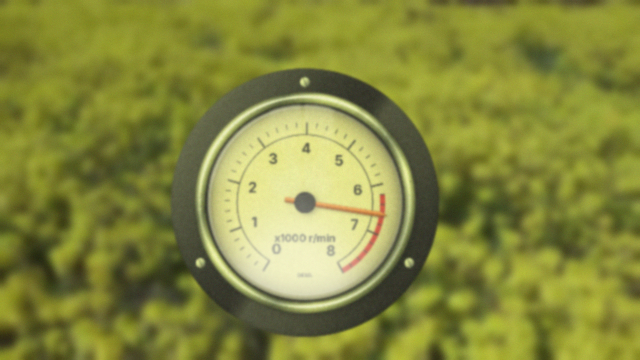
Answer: 6600 rpm
